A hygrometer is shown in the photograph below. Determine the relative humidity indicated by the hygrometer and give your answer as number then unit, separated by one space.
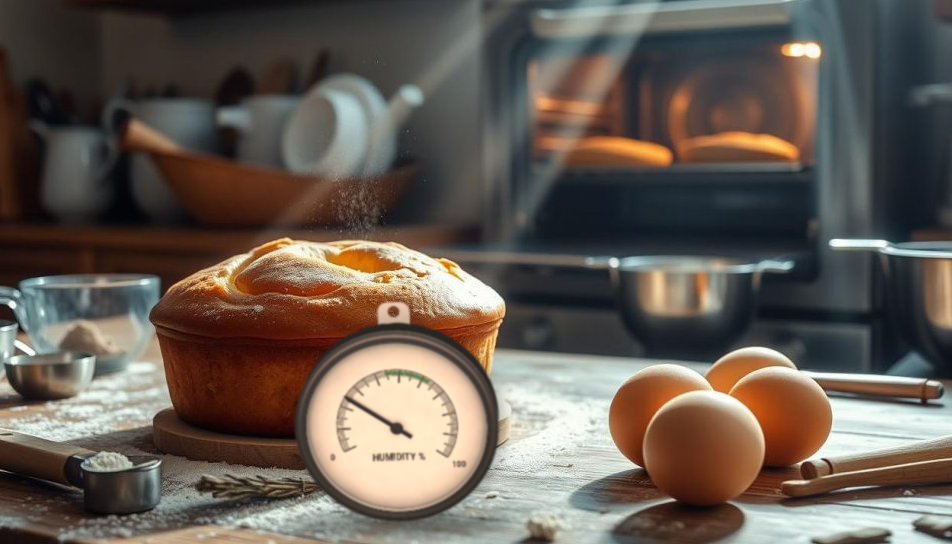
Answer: 25 %
